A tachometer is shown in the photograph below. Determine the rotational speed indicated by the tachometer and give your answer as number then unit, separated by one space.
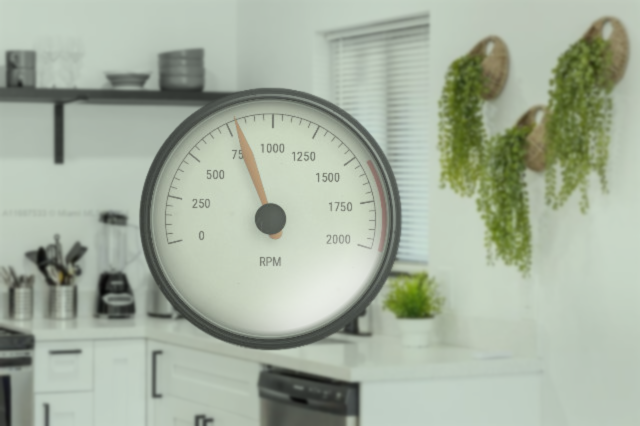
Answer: 800 rpm
